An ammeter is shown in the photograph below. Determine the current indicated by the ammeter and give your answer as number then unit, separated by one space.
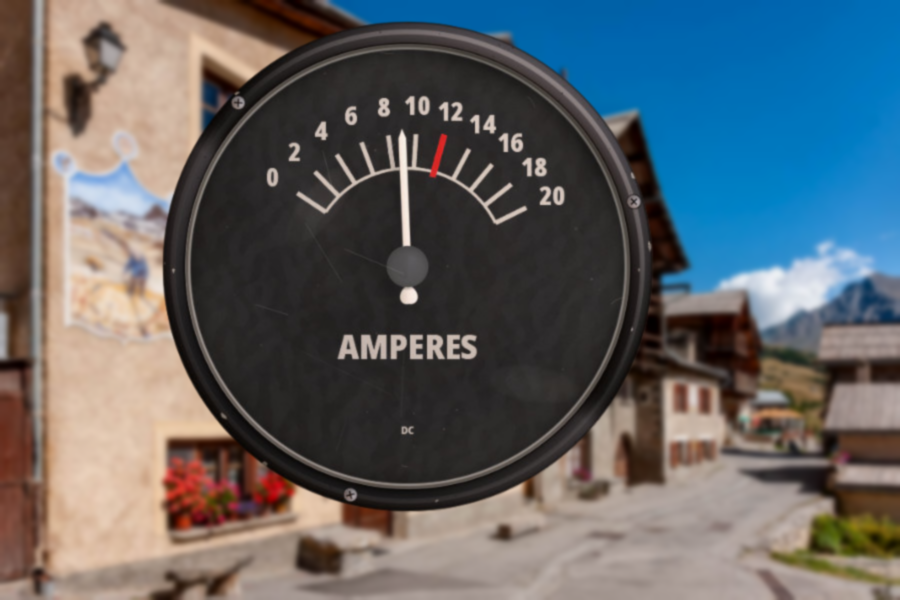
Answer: 9 A
